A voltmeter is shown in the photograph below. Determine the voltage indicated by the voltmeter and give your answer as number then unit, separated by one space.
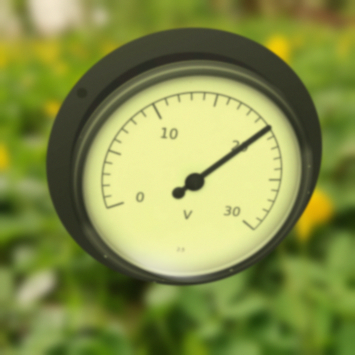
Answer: 20 V
